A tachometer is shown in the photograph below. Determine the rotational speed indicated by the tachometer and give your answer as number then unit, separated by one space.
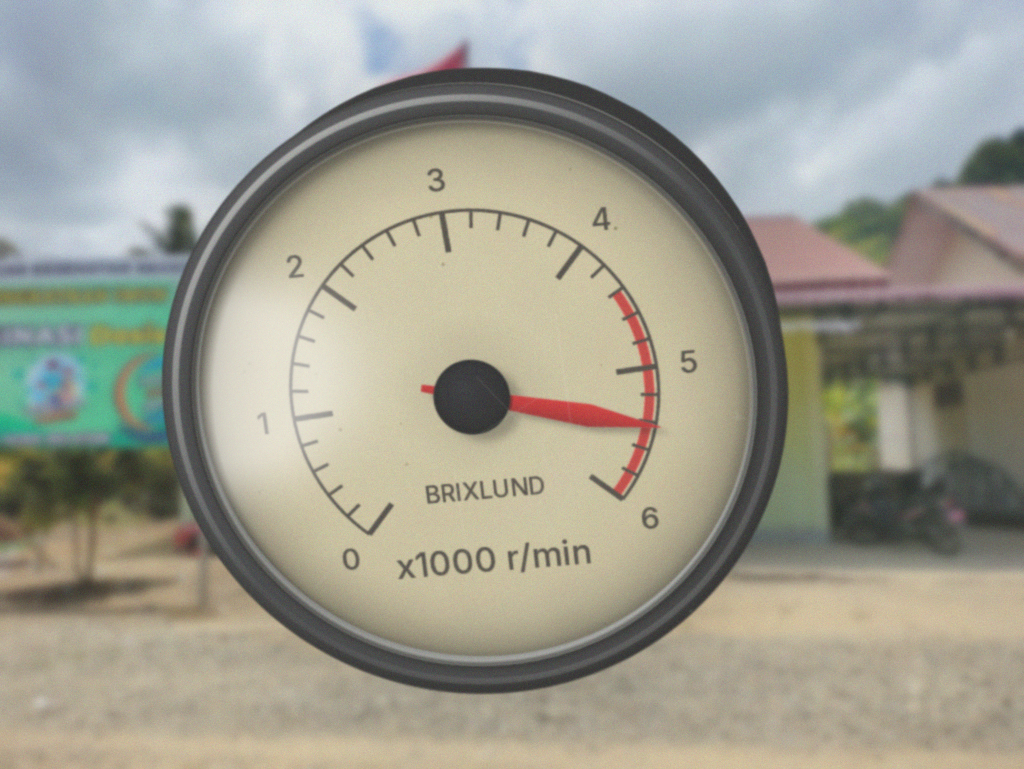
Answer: 5400 rpm
